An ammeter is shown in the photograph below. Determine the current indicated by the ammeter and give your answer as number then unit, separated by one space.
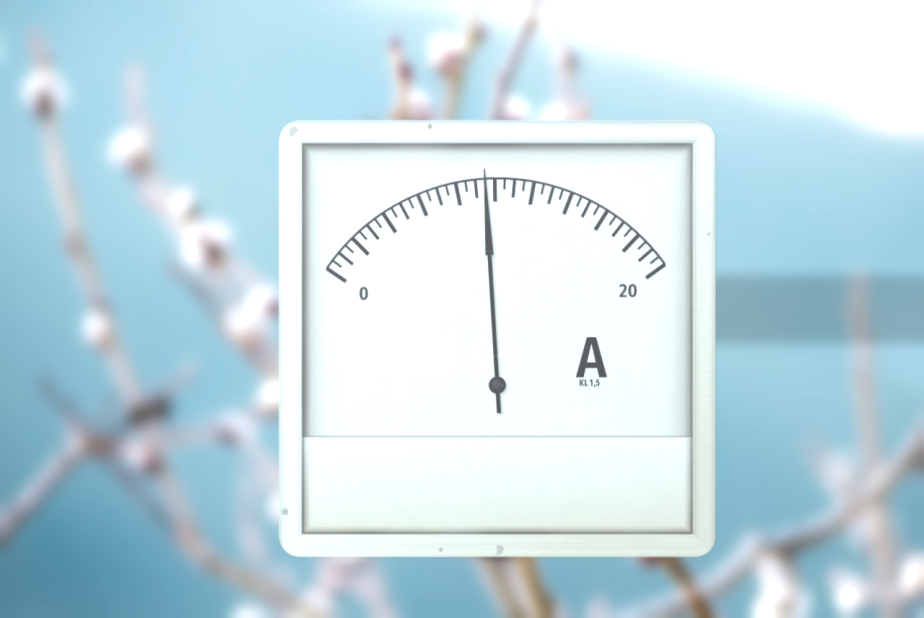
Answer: 9.5 A
